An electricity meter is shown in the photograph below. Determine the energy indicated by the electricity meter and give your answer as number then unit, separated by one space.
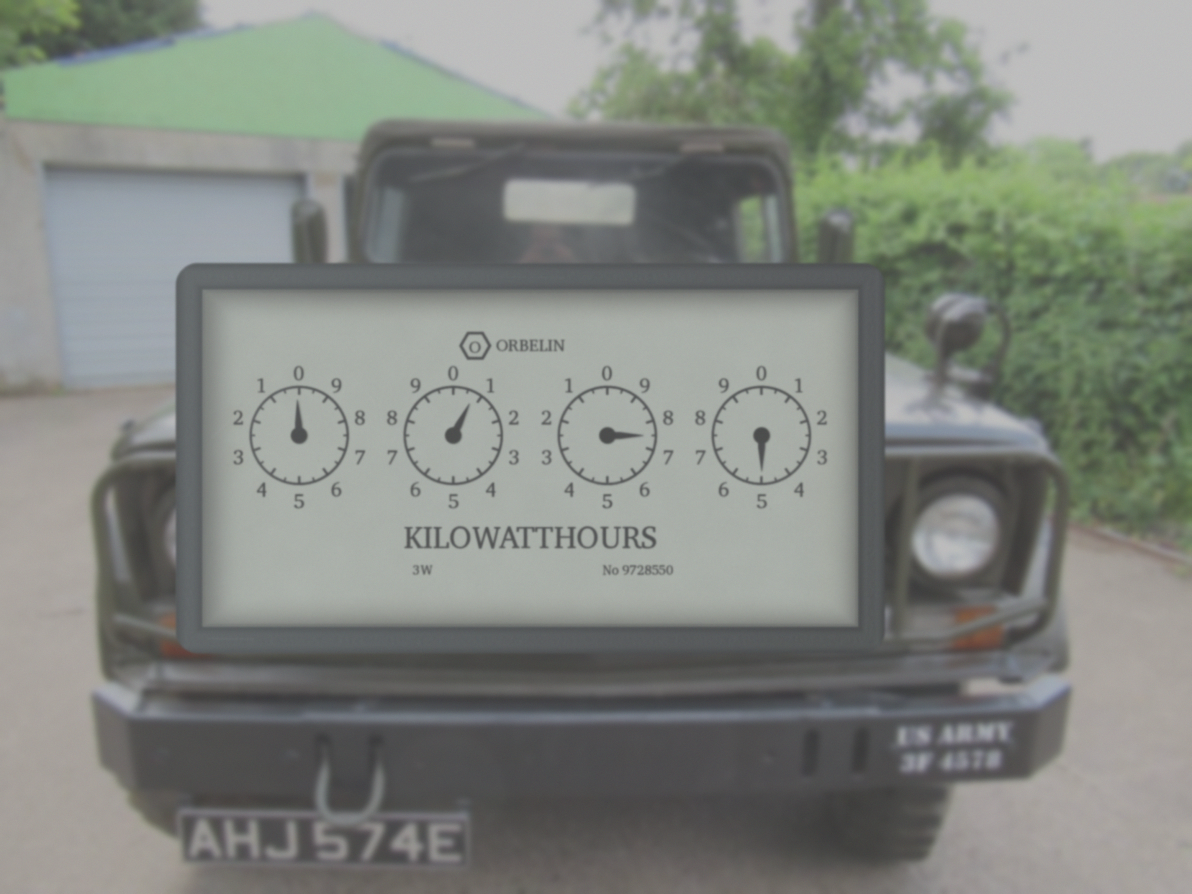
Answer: 75 kWh
